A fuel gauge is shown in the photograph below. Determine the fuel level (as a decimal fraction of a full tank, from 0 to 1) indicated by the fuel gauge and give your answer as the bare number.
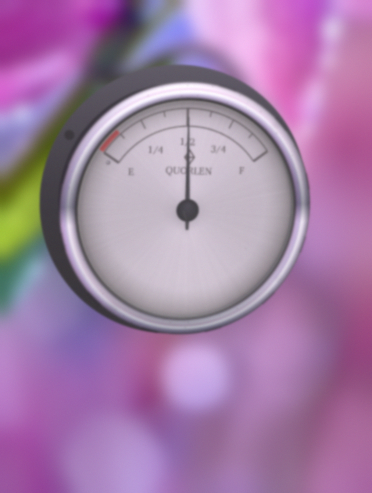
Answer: 0.5
